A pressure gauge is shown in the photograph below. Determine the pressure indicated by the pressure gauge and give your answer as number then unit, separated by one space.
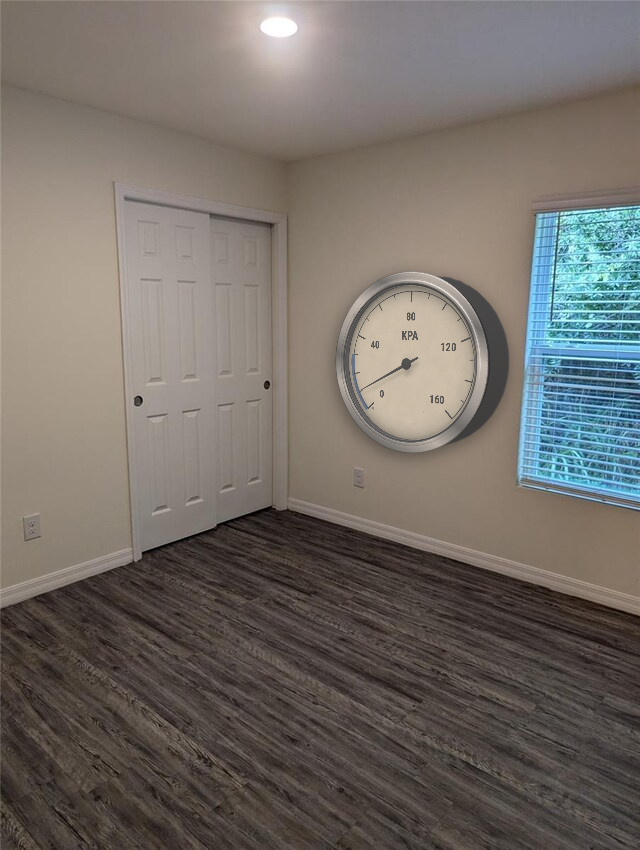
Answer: 10 kPa
